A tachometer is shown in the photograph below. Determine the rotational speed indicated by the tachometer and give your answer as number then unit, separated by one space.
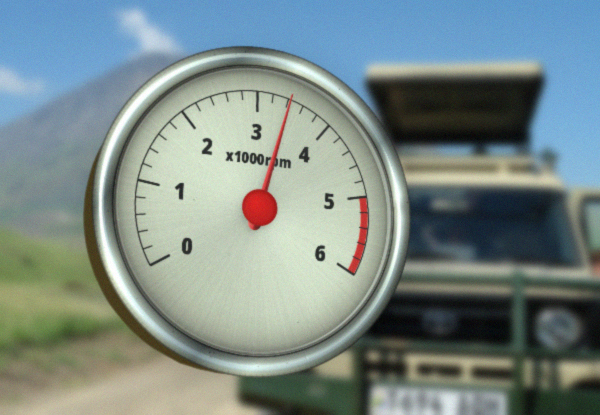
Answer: 3400 rpm
